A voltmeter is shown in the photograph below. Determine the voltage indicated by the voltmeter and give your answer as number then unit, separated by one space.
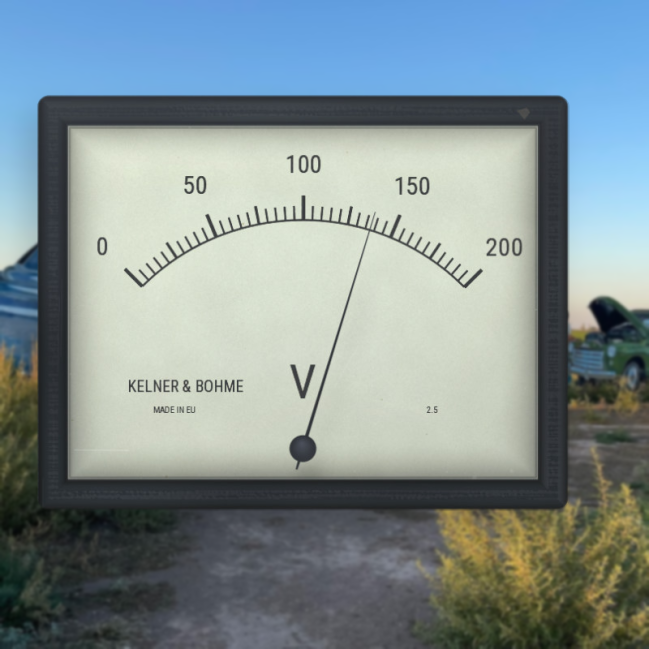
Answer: 137.5 V
